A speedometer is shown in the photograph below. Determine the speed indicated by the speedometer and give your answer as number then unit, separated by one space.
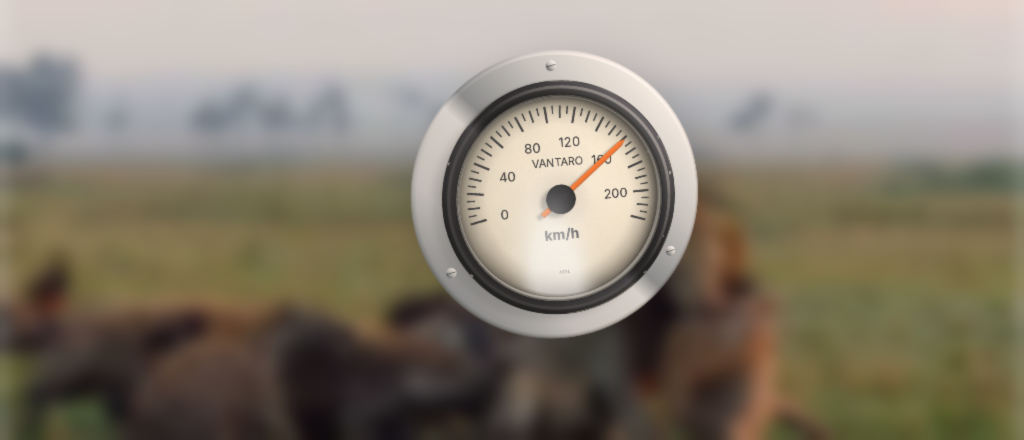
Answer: 160 km/h
